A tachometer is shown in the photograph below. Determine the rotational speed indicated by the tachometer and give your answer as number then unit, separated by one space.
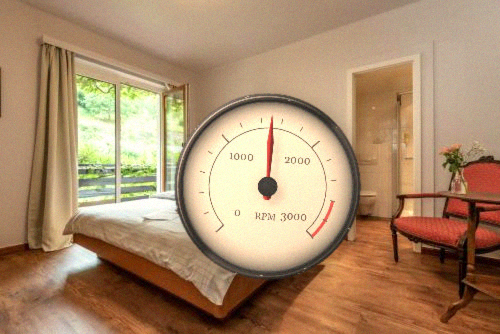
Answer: 1500 rpm
